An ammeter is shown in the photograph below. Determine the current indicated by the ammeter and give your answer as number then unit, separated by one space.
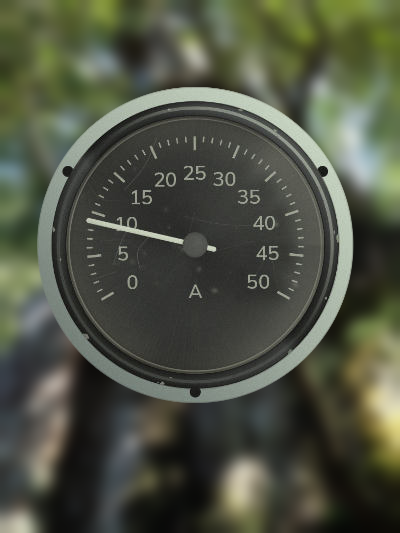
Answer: 9 A
